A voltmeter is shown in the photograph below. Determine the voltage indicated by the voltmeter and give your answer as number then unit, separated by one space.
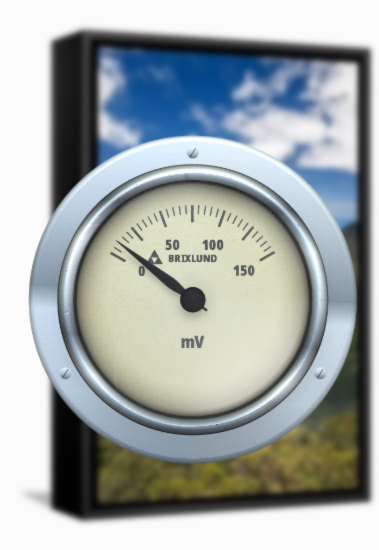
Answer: 10 mV
